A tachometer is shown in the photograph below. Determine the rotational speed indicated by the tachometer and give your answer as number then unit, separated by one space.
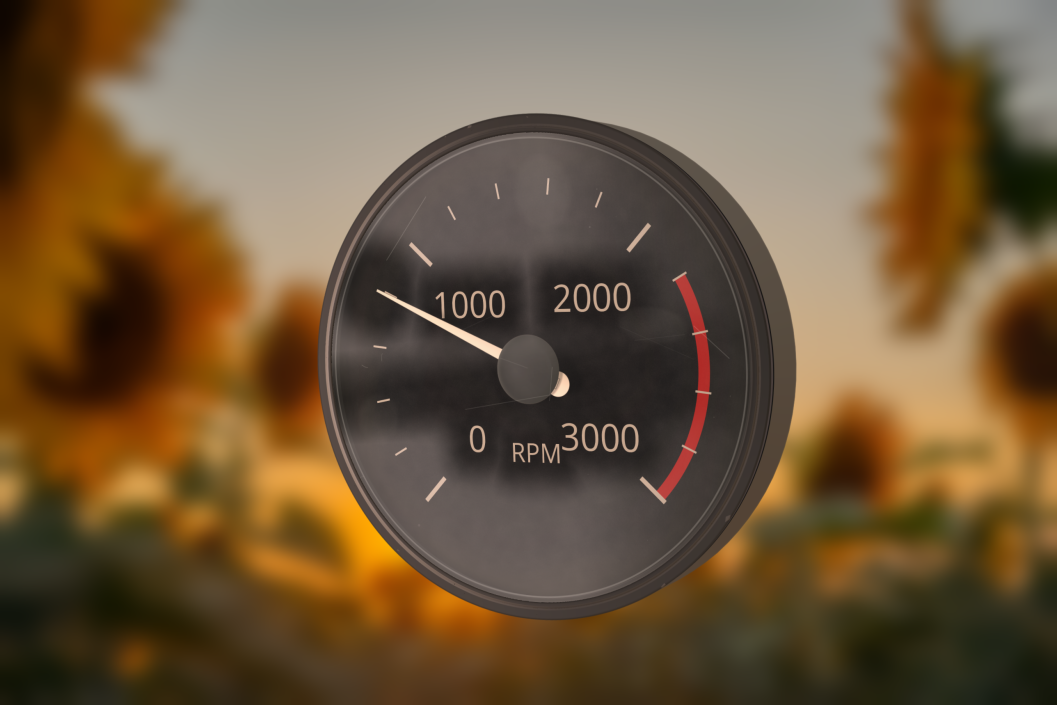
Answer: 800 rpm
